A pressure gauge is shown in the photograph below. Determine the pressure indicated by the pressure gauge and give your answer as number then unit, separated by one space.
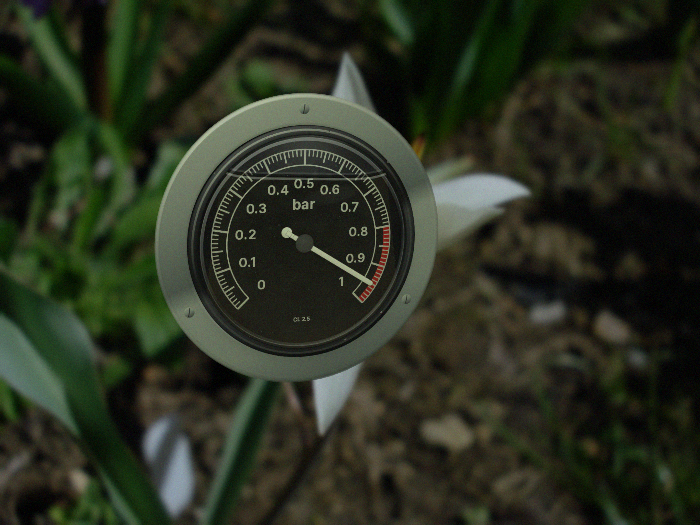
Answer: 0.95 bar
